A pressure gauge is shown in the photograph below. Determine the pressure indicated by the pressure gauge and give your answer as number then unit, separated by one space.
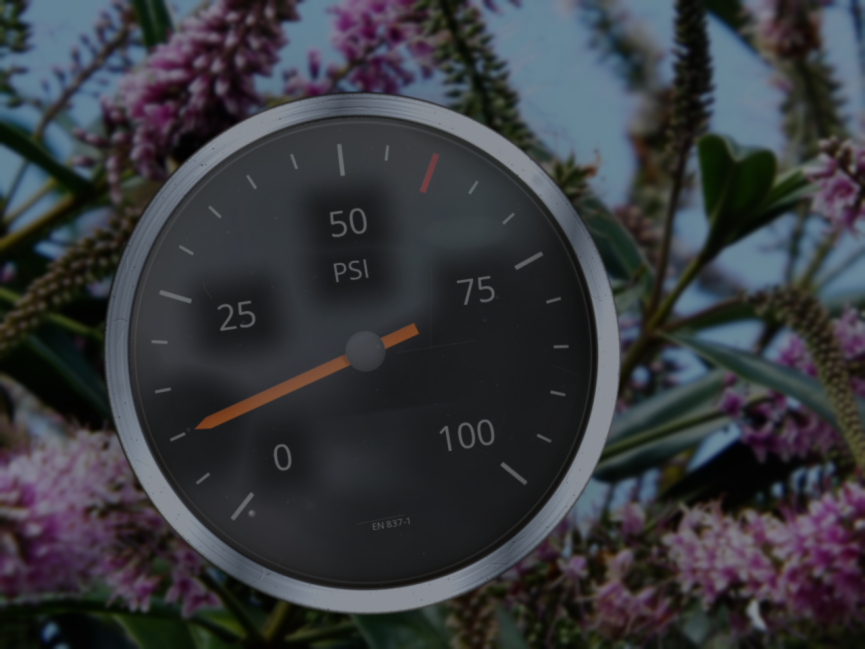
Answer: 10 psi
